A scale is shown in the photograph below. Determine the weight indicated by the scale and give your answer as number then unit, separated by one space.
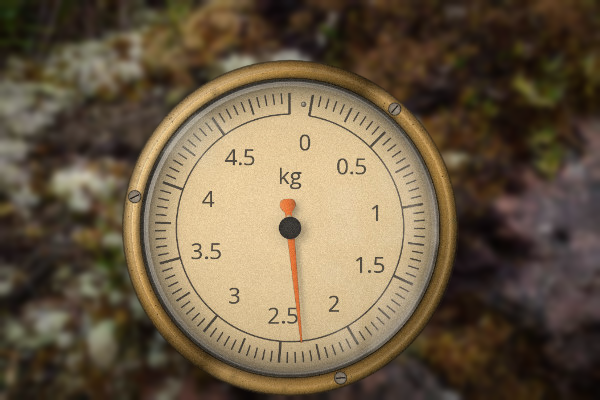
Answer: 2.35 kg
